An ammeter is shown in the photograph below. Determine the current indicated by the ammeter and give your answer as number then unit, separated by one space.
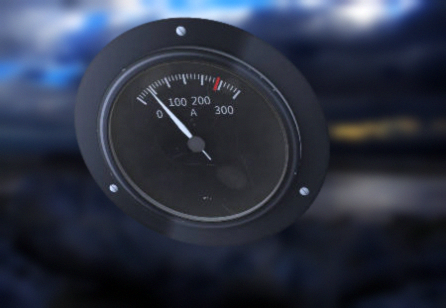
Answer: 50 A
